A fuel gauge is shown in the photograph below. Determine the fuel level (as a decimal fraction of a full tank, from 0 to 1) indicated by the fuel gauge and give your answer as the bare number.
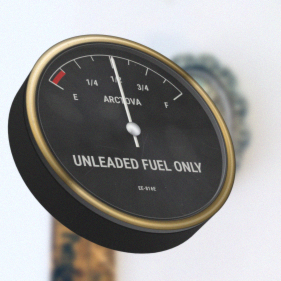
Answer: 0.5
